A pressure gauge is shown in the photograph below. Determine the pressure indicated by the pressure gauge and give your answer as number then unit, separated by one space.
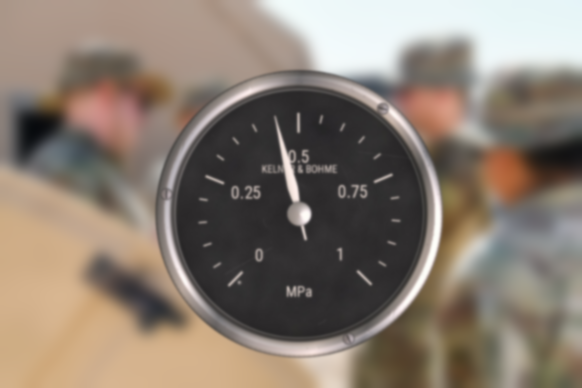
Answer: 0.45 MPa
